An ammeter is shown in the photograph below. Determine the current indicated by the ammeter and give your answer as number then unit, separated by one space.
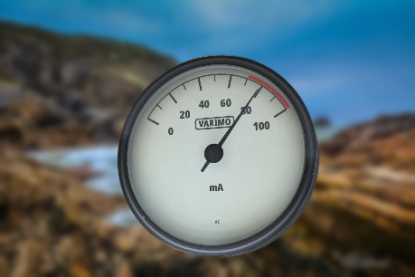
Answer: 80 mA
